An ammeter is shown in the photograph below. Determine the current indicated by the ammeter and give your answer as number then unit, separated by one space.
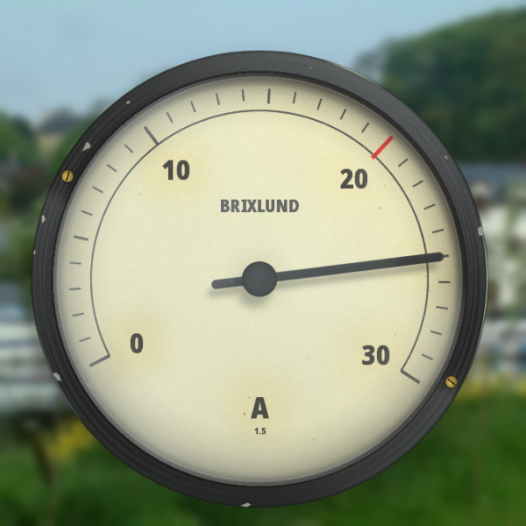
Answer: 25 A
